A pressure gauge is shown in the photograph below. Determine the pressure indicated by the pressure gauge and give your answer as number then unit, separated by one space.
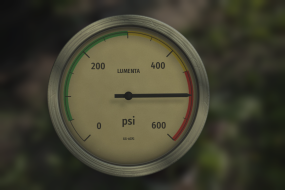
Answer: 500 psi
